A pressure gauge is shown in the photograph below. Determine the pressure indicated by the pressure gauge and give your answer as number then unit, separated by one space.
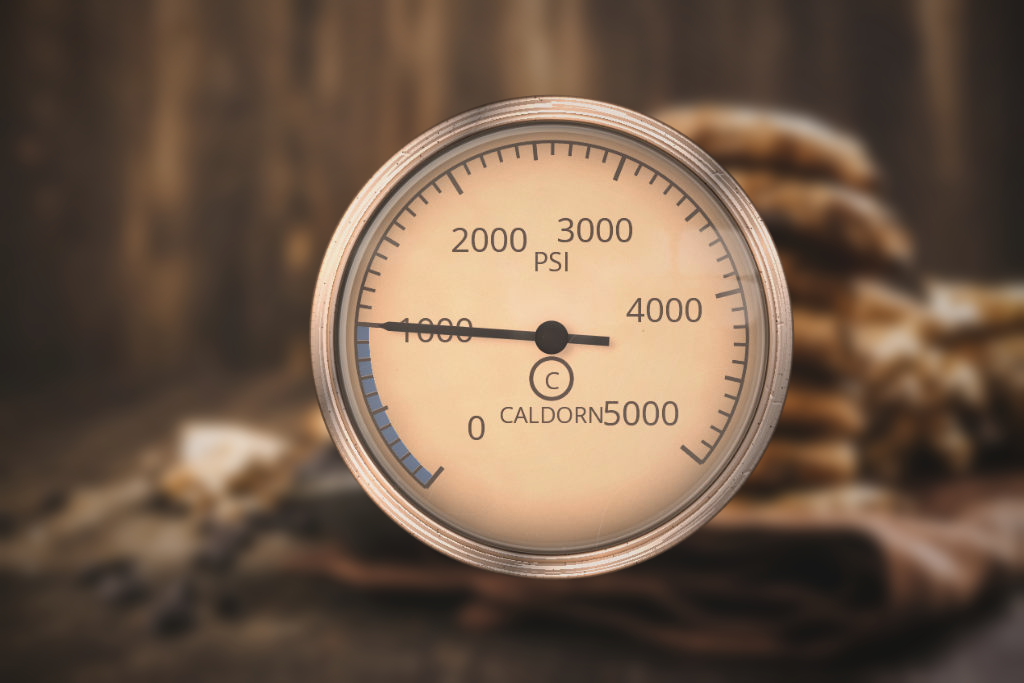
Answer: 1000 psi
